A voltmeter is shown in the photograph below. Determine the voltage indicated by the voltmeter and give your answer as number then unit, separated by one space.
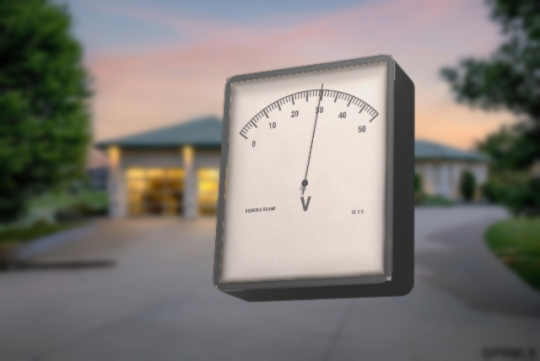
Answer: 30 V
